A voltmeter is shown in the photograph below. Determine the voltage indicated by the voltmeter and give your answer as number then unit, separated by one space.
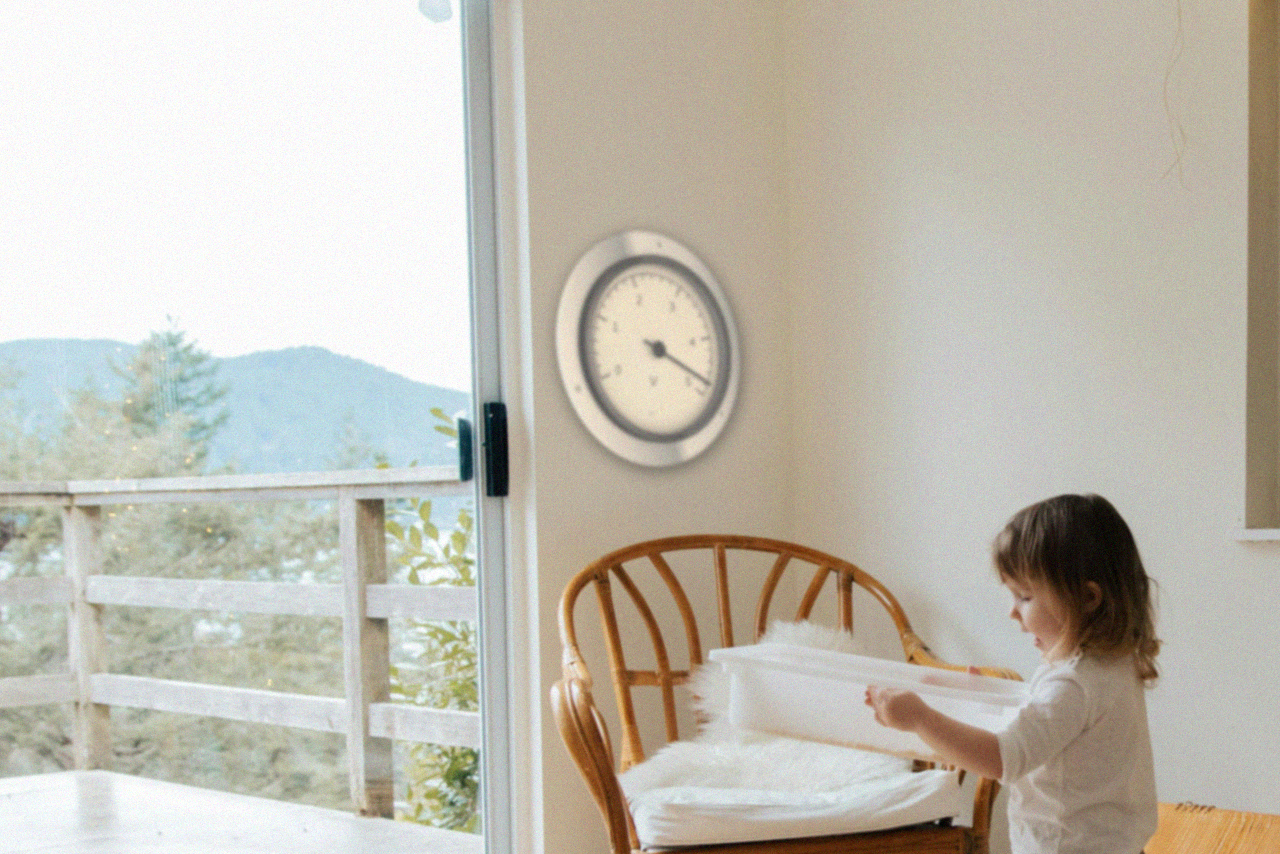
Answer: 4.8 V
